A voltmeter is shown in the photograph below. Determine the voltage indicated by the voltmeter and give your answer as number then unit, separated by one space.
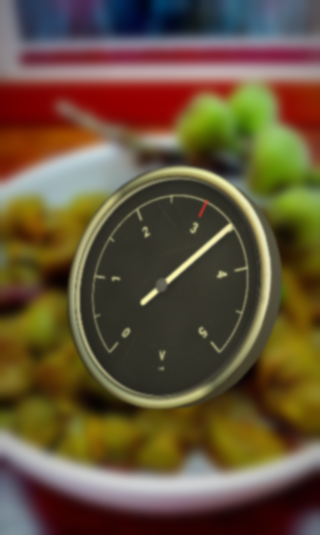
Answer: 3.5 V
